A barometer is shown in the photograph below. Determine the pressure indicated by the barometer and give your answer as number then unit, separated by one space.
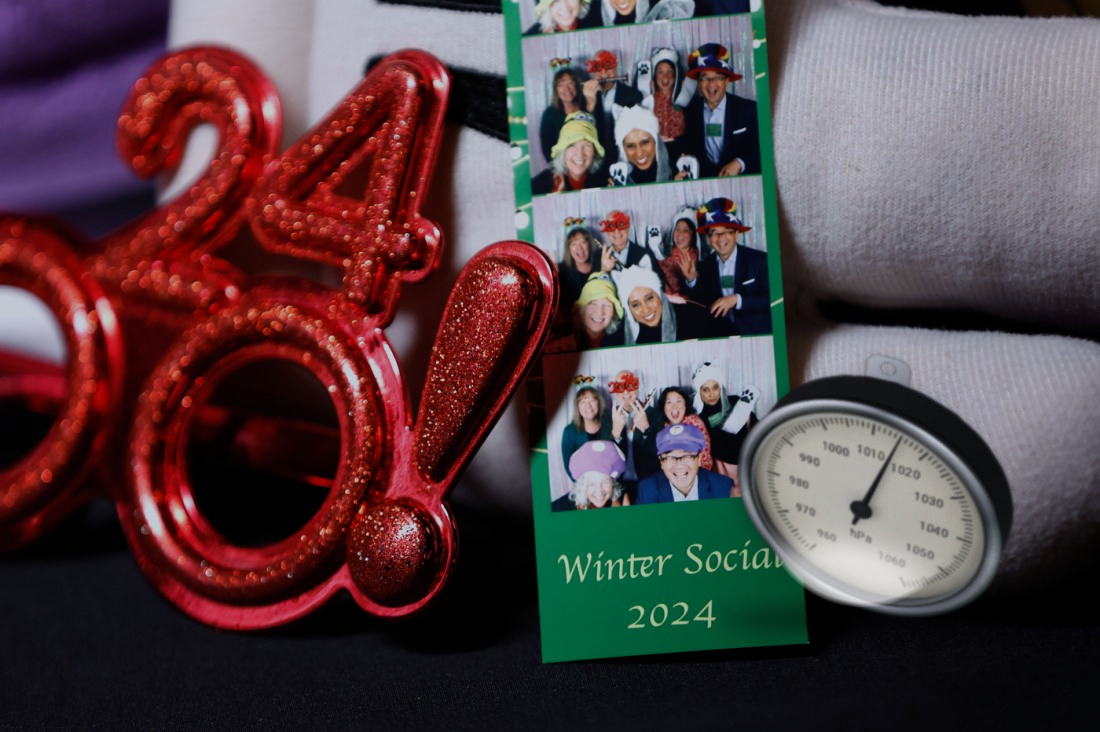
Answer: 1015 hPa
